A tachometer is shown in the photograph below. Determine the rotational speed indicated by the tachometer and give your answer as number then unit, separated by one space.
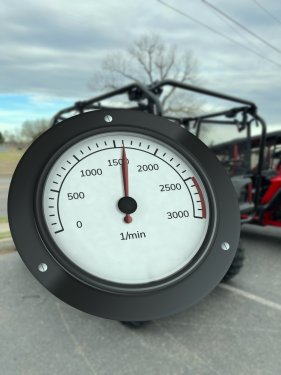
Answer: 1600 rpm
